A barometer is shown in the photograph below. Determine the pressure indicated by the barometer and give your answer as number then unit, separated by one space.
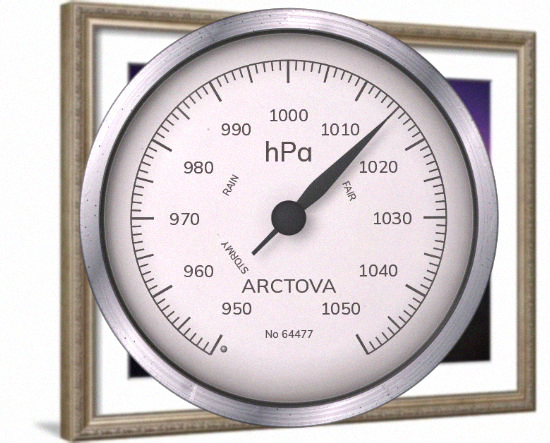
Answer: 1015 hPa
